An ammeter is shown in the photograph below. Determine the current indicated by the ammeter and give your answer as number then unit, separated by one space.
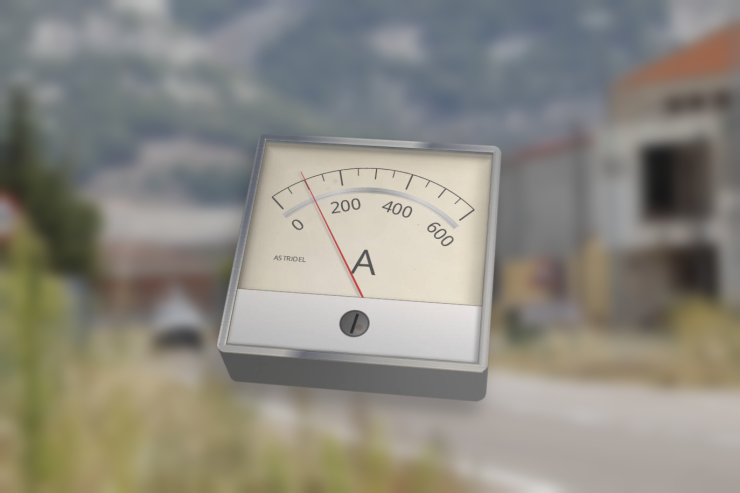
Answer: 100 A
